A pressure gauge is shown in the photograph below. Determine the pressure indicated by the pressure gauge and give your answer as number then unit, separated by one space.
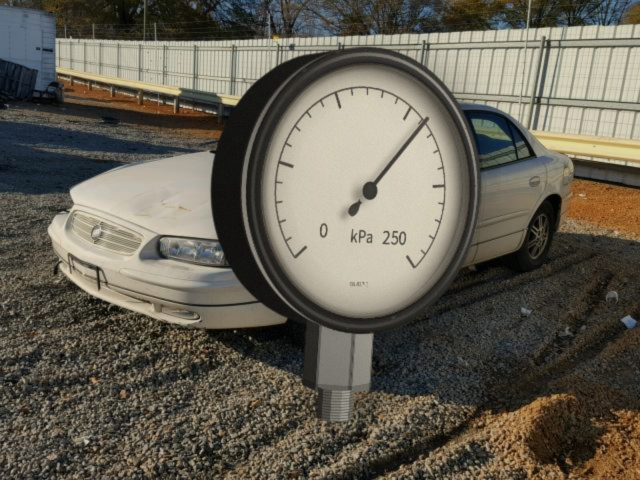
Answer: 160 kPa
